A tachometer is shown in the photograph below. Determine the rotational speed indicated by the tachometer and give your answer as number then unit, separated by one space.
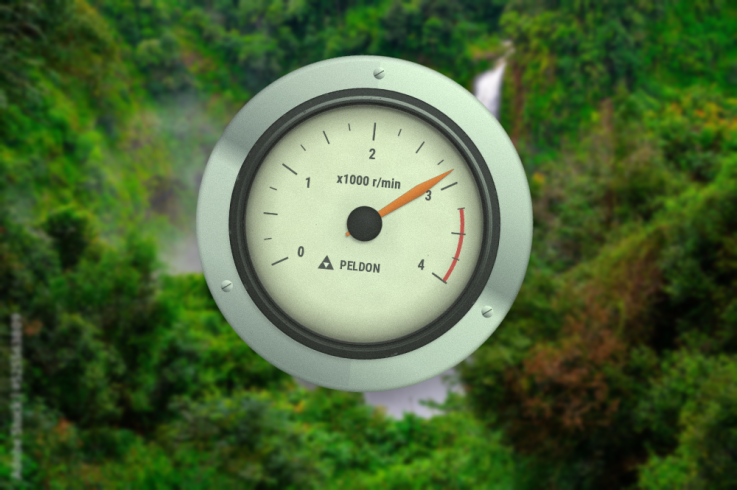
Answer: 2875 rpm
